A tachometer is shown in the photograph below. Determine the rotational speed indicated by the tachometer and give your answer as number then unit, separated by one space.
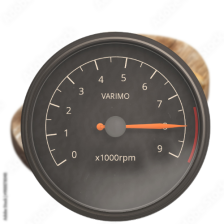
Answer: 8000 rpm
